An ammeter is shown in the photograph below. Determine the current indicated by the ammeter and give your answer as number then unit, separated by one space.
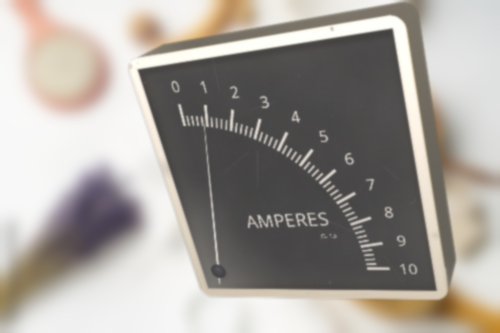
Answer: 1 A
